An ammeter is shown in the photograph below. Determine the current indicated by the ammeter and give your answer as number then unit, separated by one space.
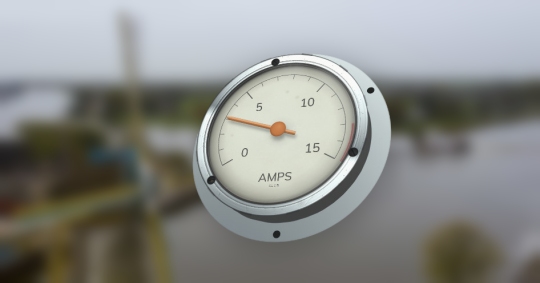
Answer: 3 A
